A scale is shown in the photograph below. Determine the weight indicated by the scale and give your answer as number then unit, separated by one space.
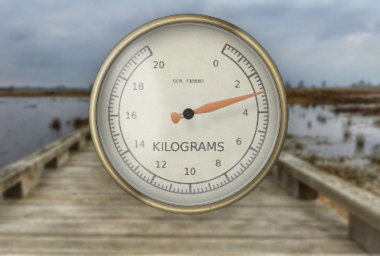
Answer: 3 kg
